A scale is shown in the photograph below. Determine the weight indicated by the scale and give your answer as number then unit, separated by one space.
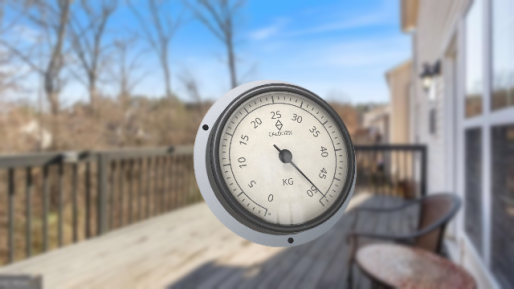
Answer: 49 kg
